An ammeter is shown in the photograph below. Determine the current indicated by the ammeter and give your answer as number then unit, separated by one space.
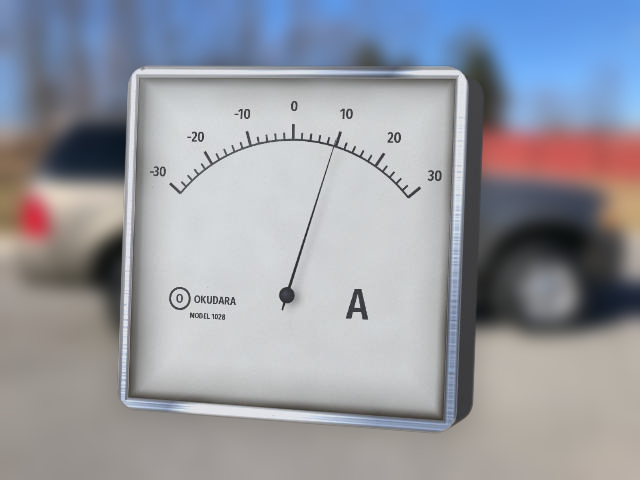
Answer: 10 A
